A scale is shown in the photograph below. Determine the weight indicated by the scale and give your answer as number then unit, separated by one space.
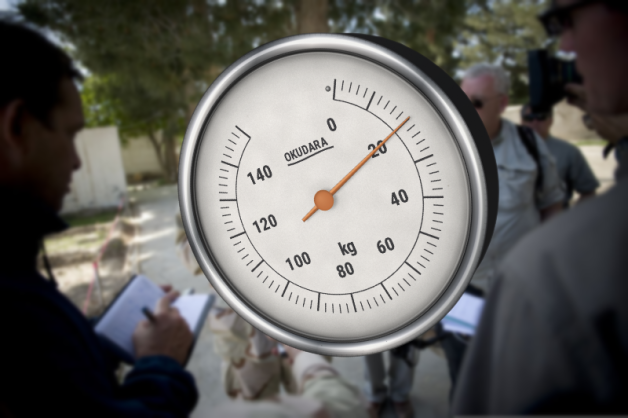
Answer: 20 kg
